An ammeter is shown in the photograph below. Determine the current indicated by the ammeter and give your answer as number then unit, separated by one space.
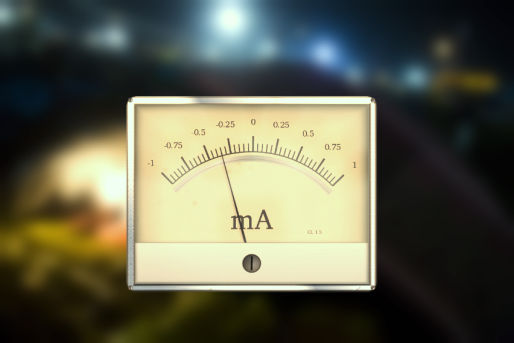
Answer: -0.35 mA
